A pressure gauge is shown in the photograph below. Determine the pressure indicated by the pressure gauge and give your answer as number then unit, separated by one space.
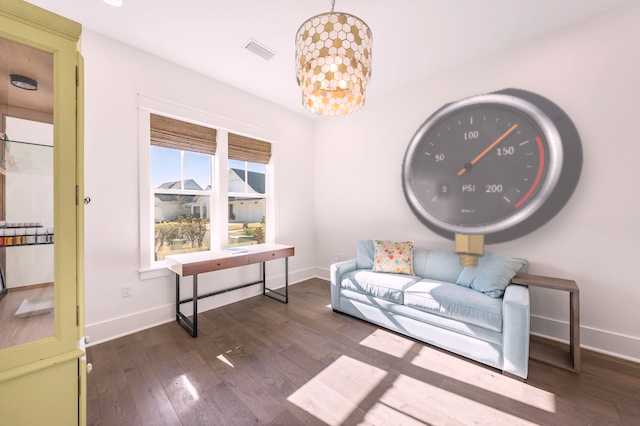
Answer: 135 psi
